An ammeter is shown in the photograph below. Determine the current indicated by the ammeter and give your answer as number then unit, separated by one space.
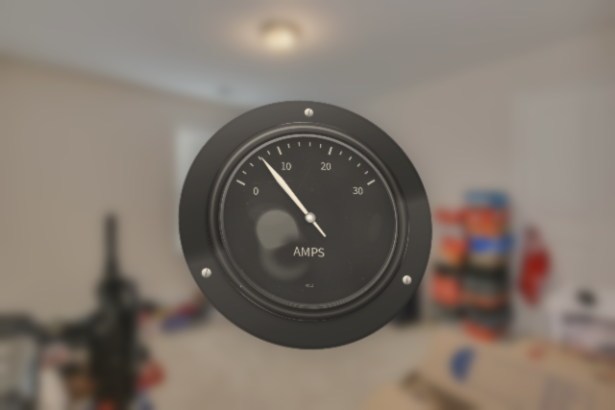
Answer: 6 A
